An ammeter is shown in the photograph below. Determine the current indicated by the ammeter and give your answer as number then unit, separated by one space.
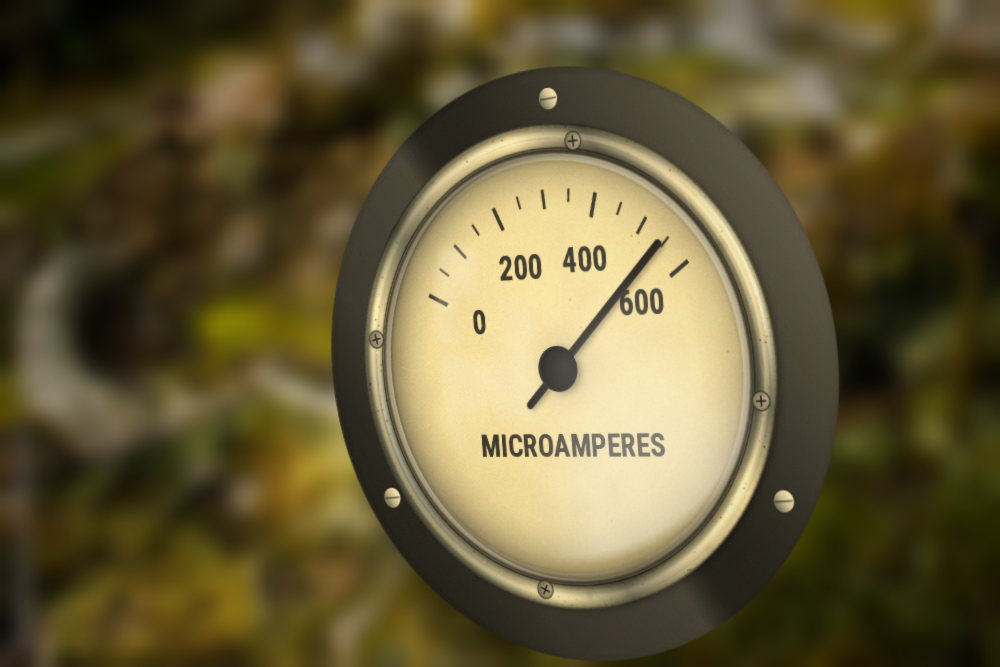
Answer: 550 µA
